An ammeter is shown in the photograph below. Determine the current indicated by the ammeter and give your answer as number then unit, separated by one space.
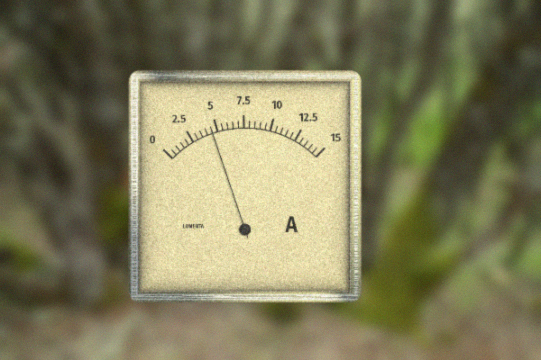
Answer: 4.5 A
